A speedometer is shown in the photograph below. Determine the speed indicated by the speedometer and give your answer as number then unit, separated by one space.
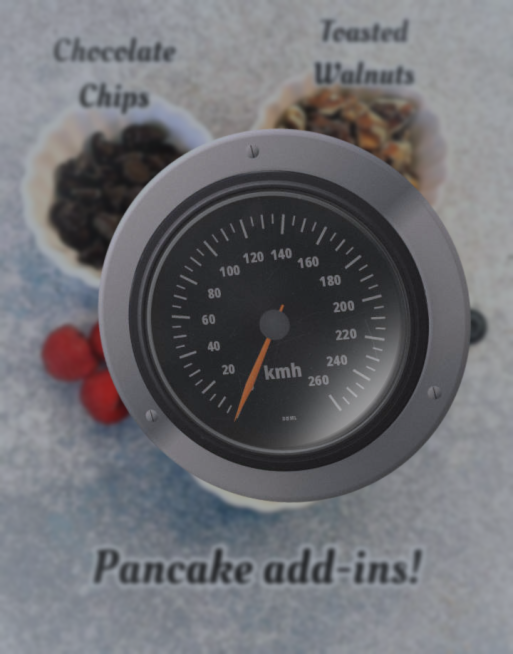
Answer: 0 km/h
